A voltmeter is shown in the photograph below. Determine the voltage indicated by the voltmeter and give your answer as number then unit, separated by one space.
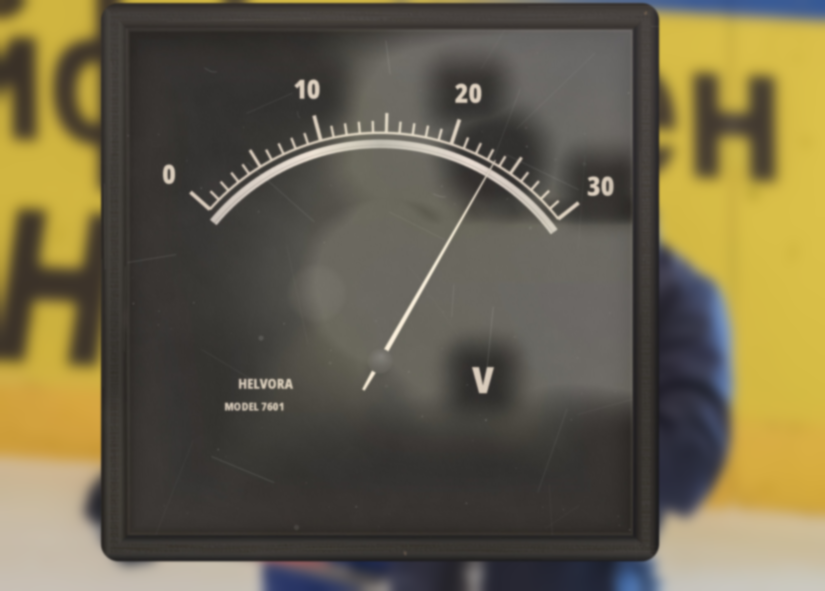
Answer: 23.5 V
